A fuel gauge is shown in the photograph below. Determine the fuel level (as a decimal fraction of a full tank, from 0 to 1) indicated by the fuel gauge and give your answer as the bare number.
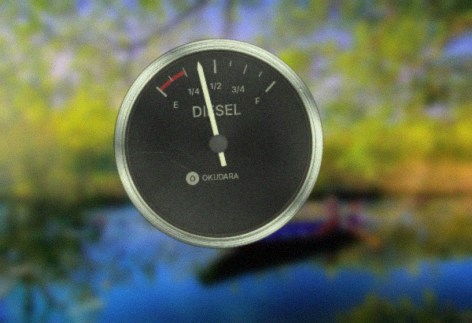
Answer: 0.375
